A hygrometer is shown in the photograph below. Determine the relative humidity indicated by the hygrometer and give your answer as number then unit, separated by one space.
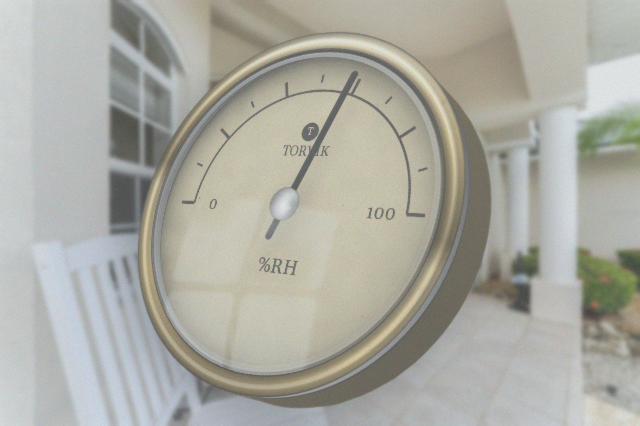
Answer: 60 %
